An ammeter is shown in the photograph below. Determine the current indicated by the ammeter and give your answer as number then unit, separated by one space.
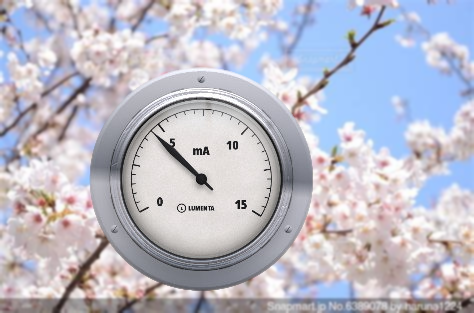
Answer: 4.5 mA
